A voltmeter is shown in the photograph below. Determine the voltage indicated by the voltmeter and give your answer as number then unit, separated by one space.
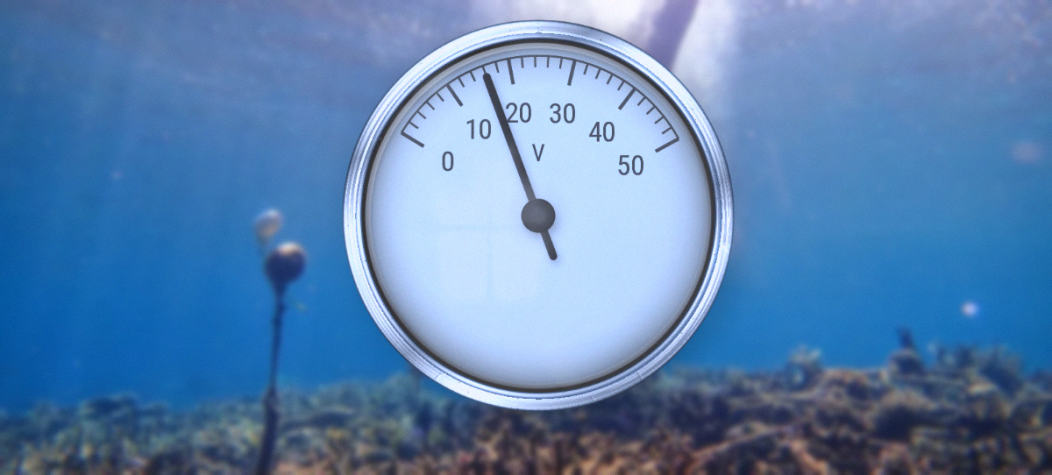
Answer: 16 V
